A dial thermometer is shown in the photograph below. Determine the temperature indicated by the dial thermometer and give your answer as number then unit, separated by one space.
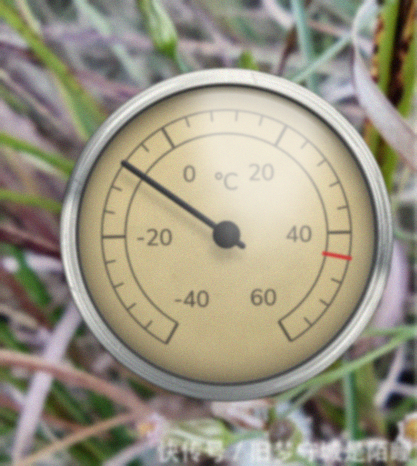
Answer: -8 °C
